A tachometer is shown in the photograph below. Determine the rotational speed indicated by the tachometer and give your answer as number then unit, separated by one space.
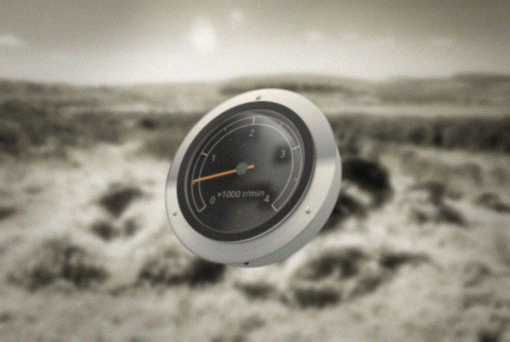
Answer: 500 rpm
